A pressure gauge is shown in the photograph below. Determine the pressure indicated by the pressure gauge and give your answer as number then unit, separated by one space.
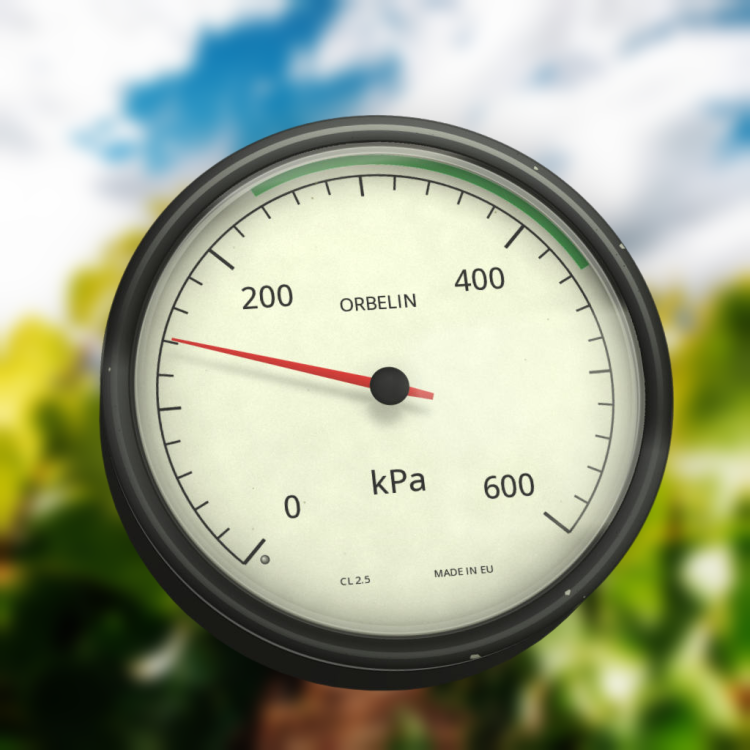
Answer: 140 kPa
